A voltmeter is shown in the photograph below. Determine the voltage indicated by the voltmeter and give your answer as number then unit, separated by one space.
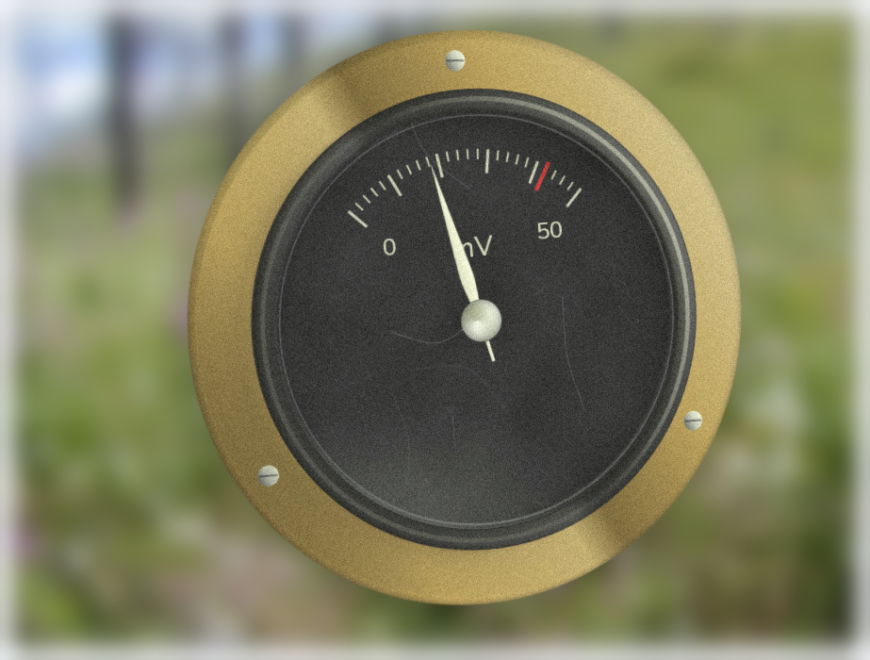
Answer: 18 mV
